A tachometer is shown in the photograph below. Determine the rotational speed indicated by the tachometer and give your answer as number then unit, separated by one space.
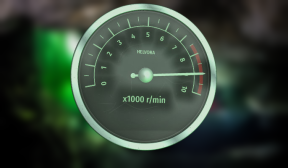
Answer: 9000 rpm
